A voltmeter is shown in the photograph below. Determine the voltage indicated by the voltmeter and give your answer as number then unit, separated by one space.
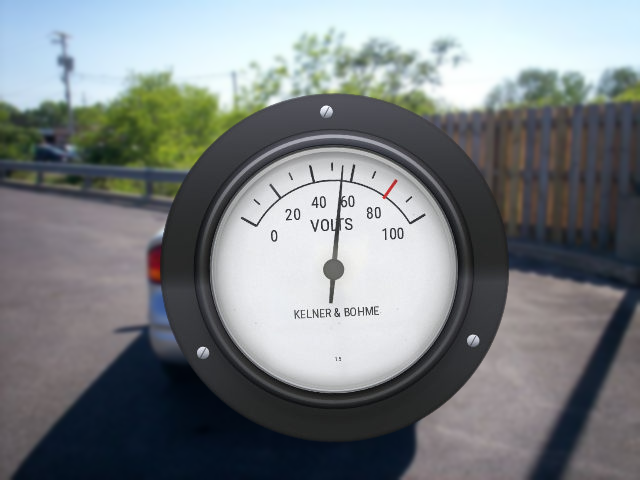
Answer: 55 V
